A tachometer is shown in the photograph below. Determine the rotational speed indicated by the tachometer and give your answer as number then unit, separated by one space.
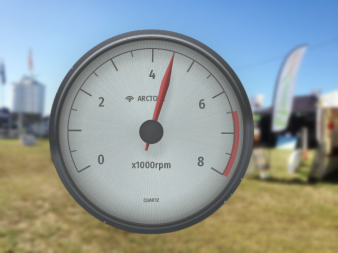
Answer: 4500 rpm
